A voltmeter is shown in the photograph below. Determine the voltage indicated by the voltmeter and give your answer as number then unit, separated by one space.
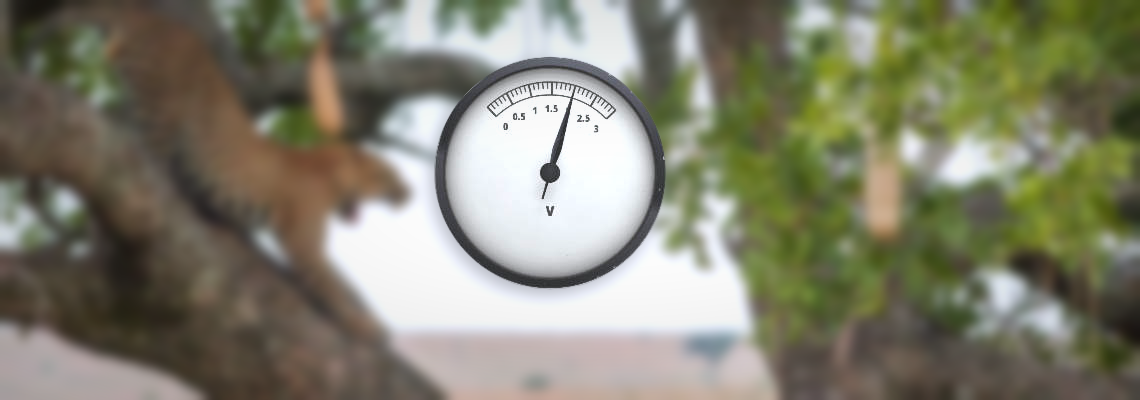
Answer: 2 V
